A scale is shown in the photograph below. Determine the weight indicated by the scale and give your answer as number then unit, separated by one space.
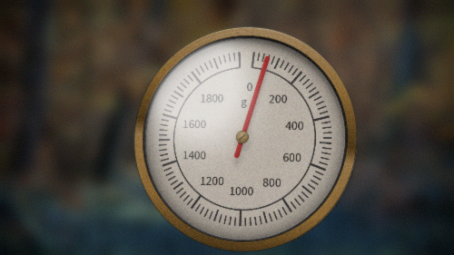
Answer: 60 g
